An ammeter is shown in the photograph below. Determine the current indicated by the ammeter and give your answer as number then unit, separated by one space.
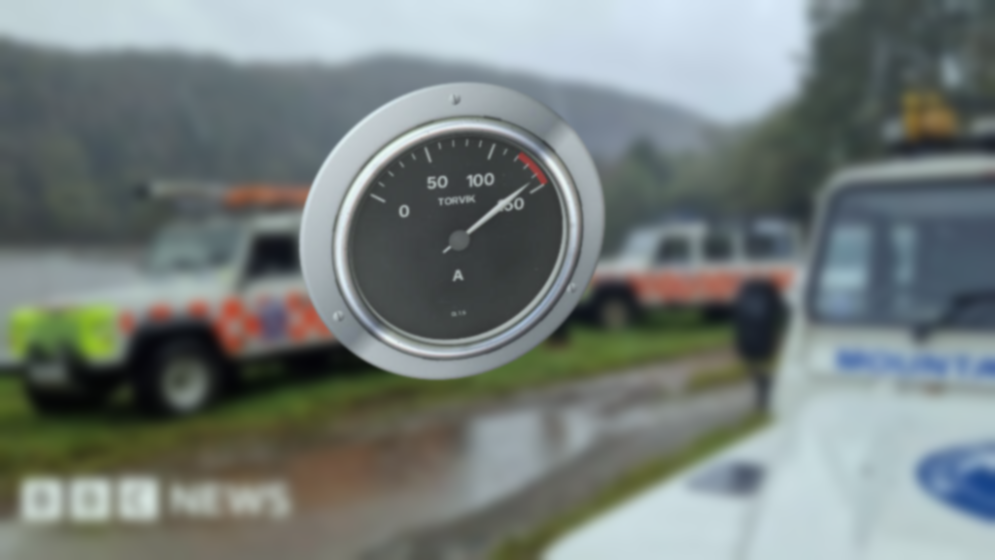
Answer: 140 A
